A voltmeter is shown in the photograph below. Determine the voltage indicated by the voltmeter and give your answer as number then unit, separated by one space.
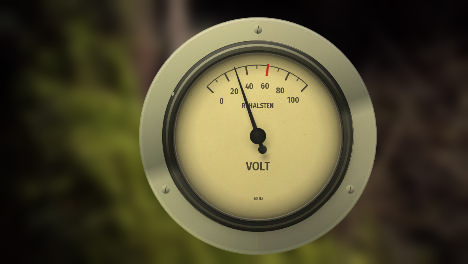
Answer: 30 V
